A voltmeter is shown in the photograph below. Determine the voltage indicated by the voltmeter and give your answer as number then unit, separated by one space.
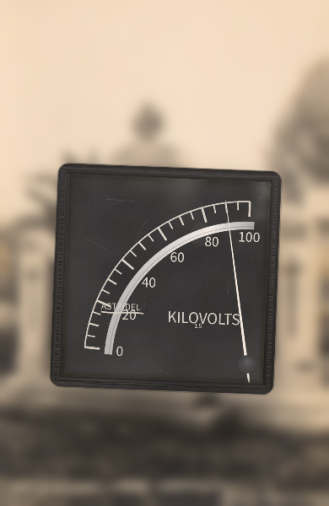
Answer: 90 kV
